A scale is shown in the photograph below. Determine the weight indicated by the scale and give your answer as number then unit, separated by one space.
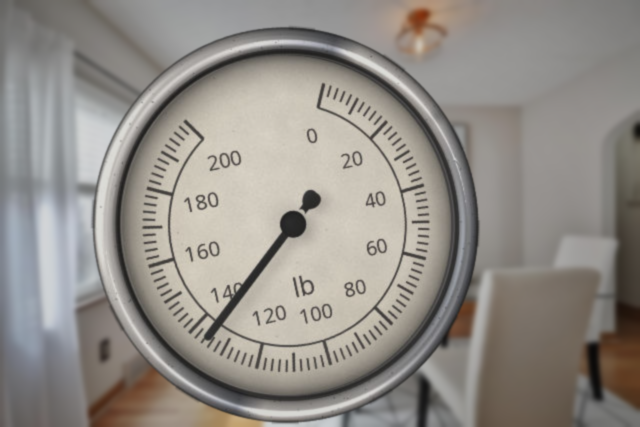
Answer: 136 lb
